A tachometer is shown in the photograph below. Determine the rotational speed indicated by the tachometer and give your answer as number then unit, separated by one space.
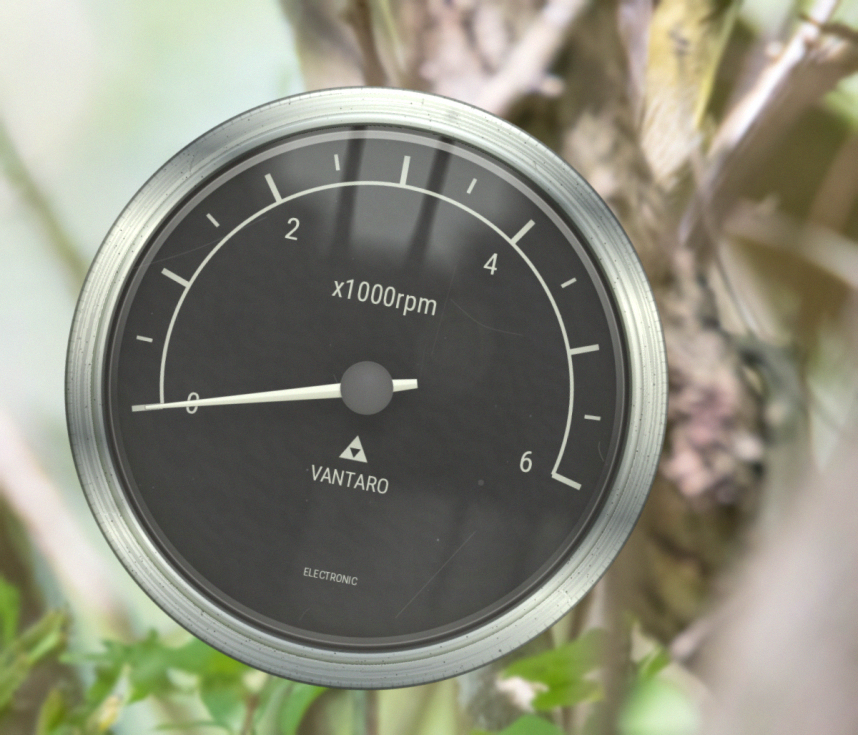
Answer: 0 rpm
